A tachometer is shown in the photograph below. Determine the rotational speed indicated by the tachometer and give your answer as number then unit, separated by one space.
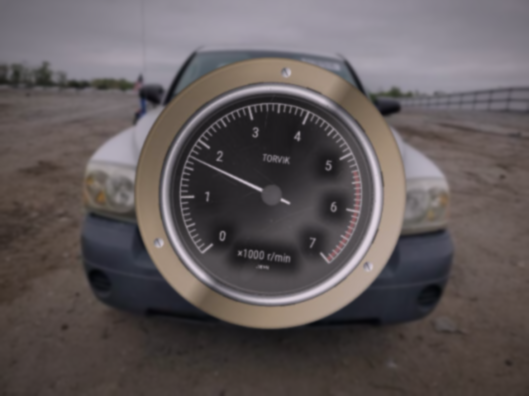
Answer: 1700 rpm
